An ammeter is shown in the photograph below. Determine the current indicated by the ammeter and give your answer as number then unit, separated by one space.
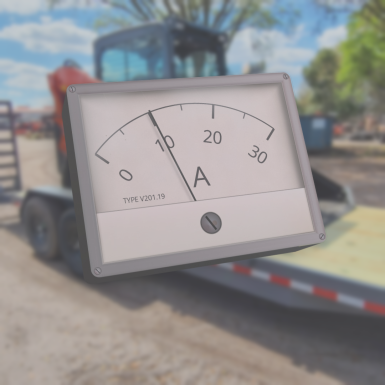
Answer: 10 A
